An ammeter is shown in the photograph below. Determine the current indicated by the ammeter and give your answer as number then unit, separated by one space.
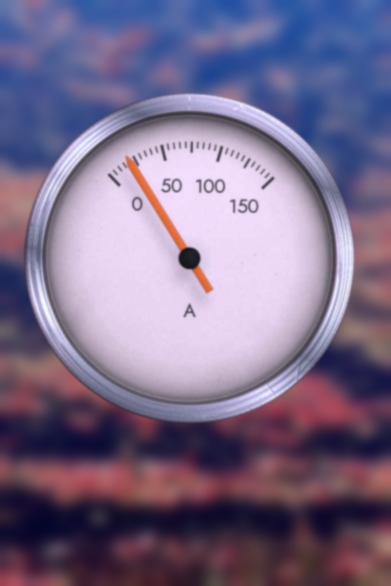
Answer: 20 A
